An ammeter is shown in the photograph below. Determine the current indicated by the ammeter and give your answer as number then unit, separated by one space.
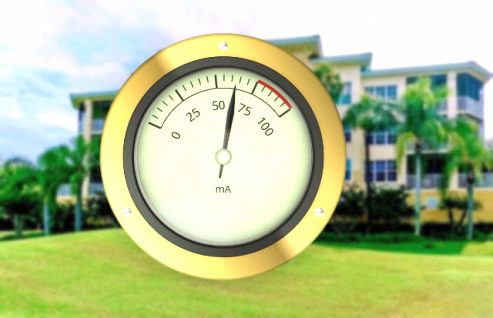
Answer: 62.5 mA
